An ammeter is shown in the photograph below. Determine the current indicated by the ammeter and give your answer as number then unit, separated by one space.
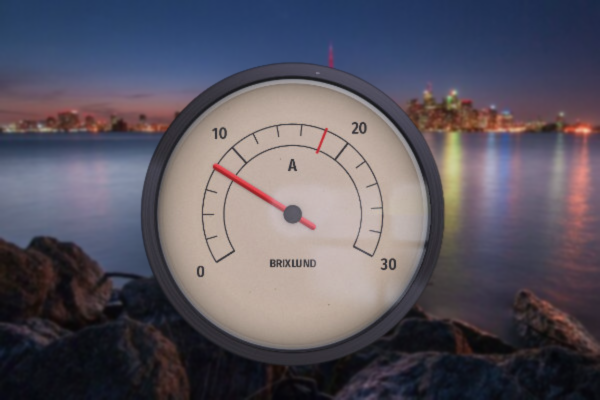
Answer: 8 A
